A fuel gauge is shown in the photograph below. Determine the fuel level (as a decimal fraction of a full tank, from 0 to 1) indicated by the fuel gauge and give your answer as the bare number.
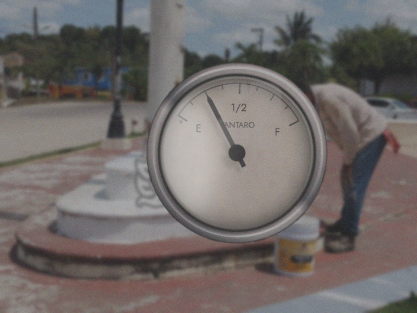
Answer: 0.25
